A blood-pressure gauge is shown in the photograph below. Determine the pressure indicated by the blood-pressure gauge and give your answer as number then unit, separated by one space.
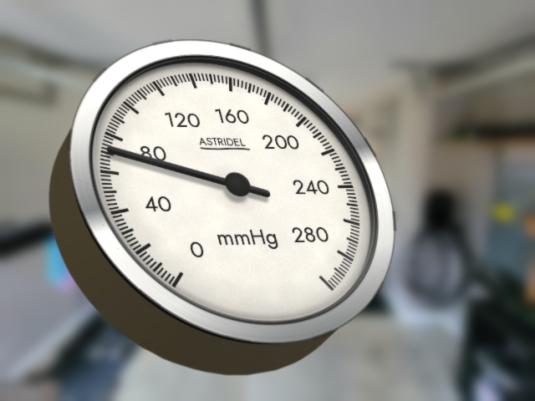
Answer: 70 mmHg
